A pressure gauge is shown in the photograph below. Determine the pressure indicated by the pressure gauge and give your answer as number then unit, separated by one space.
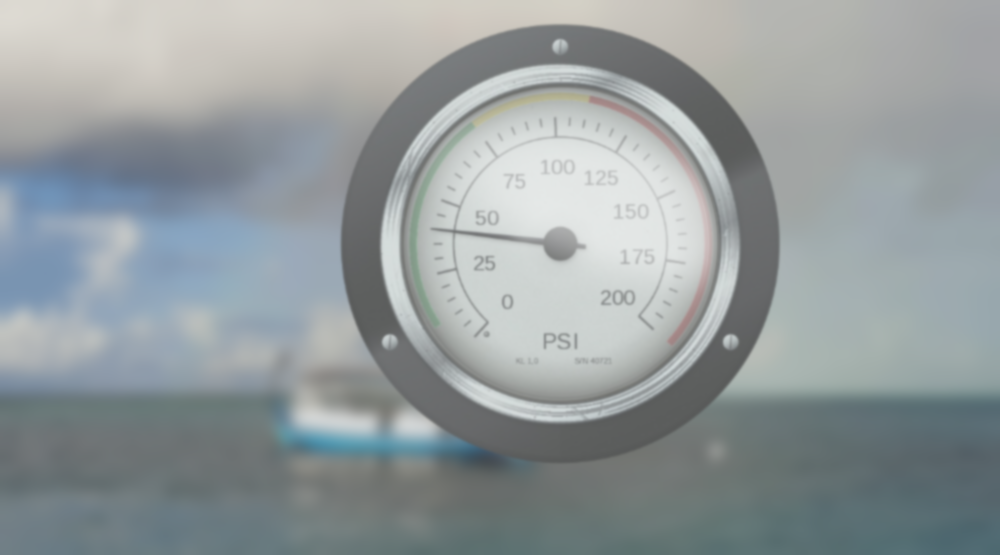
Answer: 40 psi
